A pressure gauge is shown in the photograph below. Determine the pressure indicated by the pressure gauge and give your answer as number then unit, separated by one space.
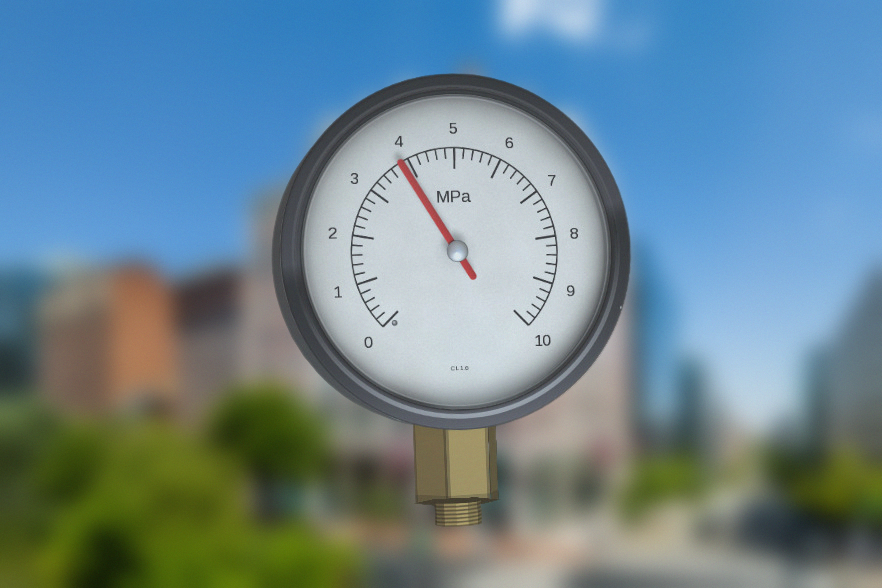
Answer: 3.8 MPa
